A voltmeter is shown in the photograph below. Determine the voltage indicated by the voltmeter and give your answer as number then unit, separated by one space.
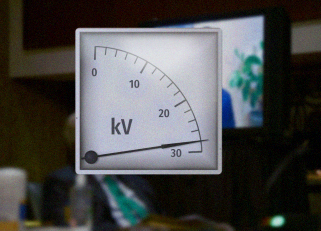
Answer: 28 kV
